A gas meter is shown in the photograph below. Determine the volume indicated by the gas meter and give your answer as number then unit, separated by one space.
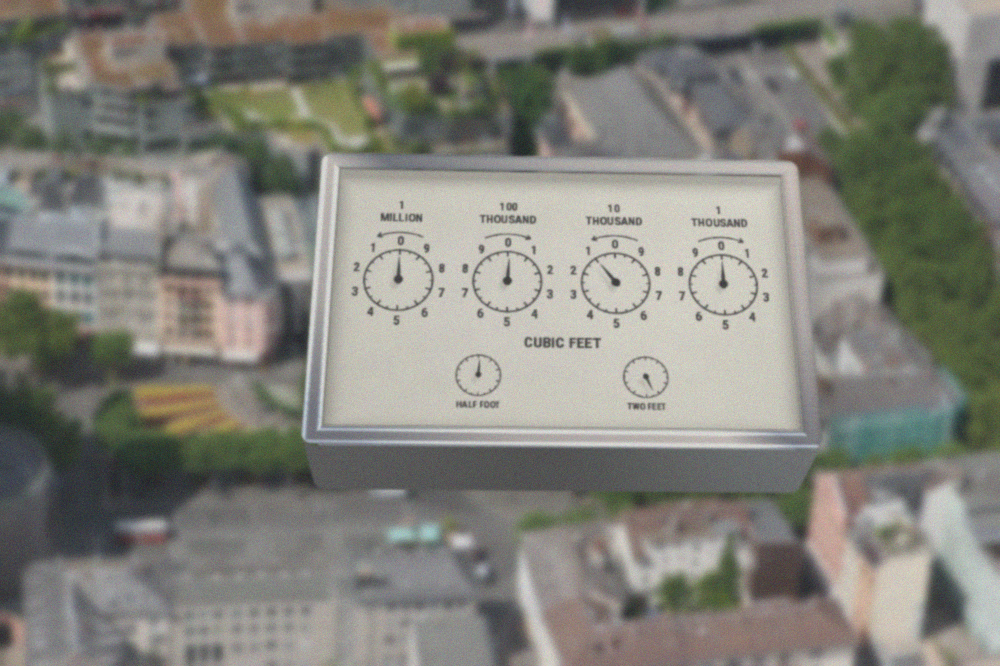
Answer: 1000 ft³
